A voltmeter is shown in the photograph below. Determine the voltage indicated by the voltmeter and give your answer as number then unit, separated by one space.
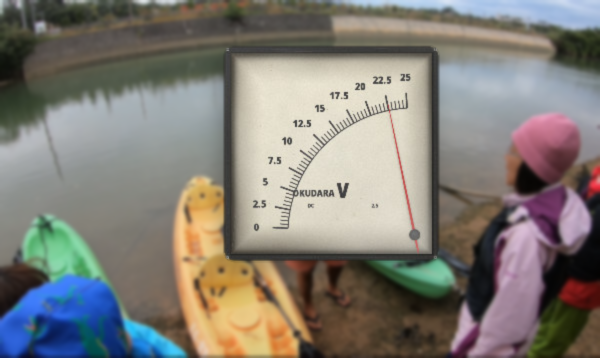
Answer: 22.5 V
